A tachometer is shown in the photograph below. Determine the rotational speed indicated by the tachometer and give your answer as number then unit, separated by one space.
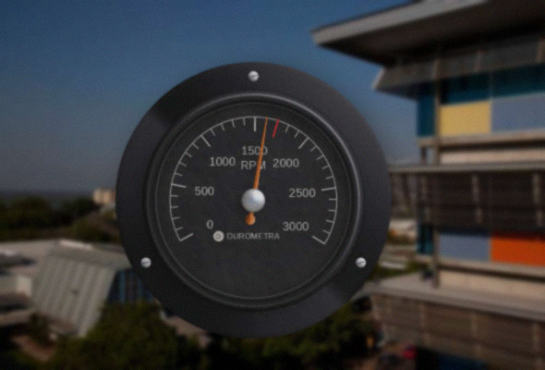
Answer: 1600 rpm
